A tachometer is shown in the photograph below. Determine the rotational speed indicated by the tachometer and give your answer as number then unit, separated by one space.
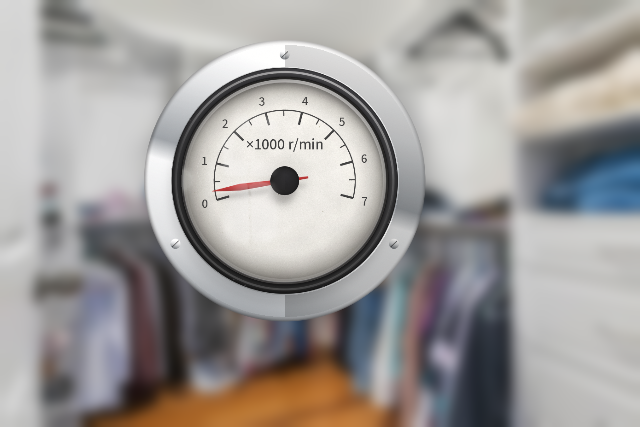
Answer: 250 rpm
